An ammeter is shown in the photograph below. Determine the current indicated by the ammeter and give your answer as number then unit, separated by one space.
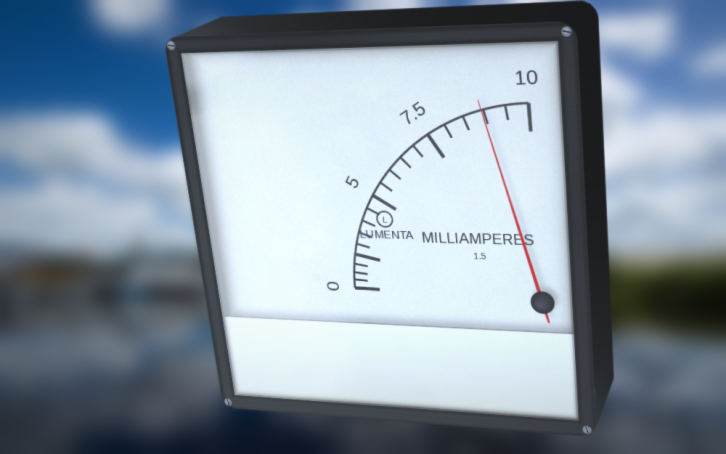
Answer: 9 mA
